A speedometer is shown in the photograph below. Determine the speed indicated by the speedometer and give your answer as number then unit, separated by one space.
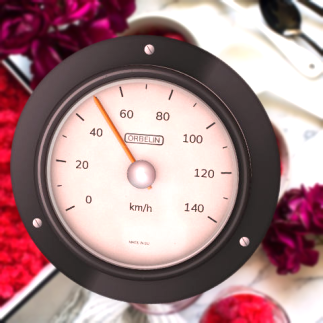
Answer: 50 km/h
